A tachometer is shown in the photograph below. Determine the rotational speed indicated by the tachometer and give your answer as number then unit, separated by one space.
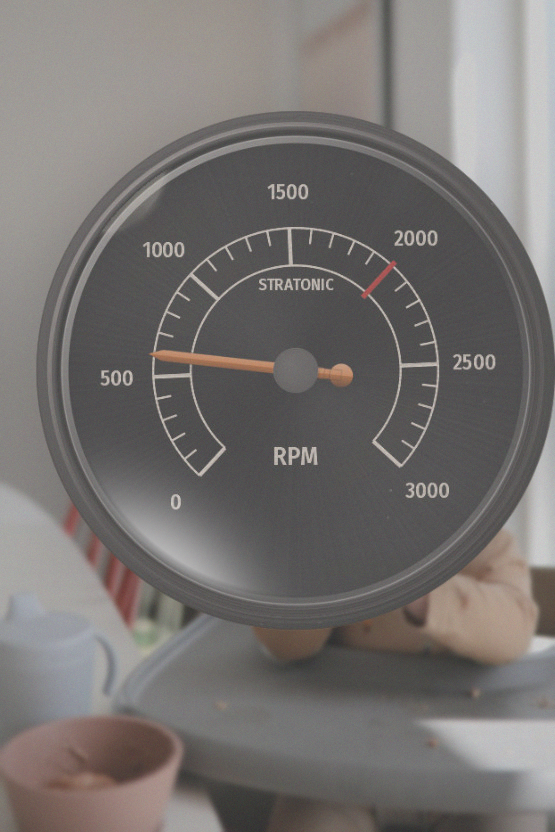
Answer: 600 rpm
